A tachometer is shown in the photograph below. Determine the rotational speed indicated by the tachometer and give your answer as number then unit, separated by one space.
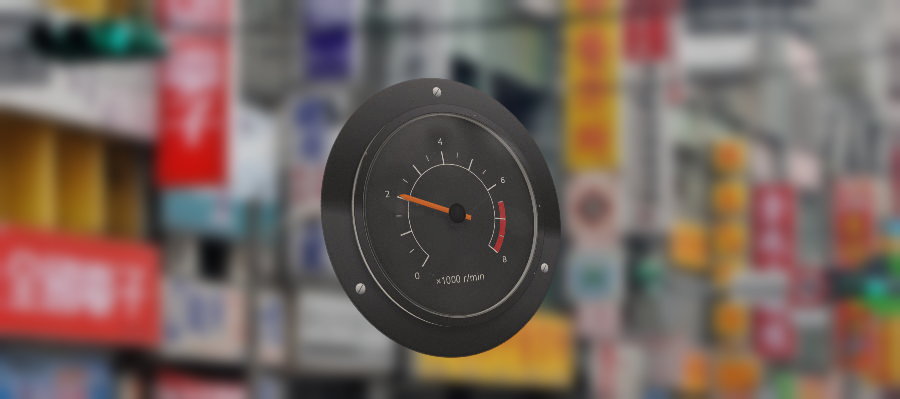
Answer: 2000 rpm
